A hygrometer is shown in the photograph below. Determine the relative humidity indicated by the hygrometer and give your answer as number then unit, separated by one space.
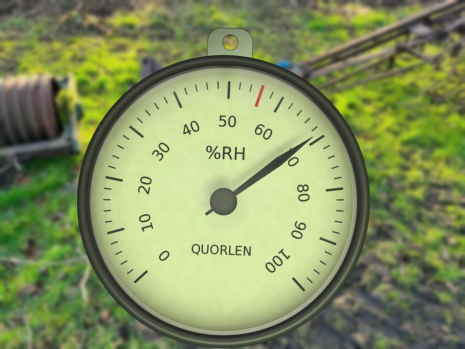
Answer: 69 %
